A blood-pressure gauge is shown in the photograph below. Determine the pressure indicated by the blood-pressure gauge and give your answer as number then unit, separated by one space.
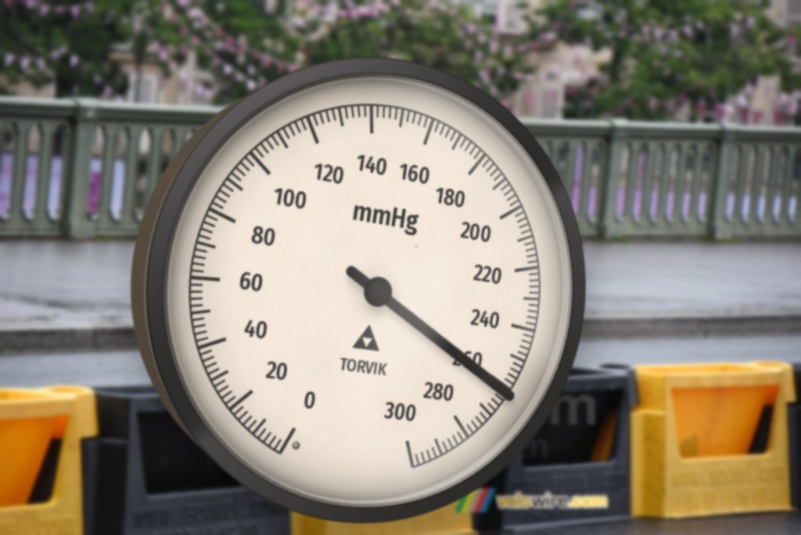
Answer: 262 mmHg
